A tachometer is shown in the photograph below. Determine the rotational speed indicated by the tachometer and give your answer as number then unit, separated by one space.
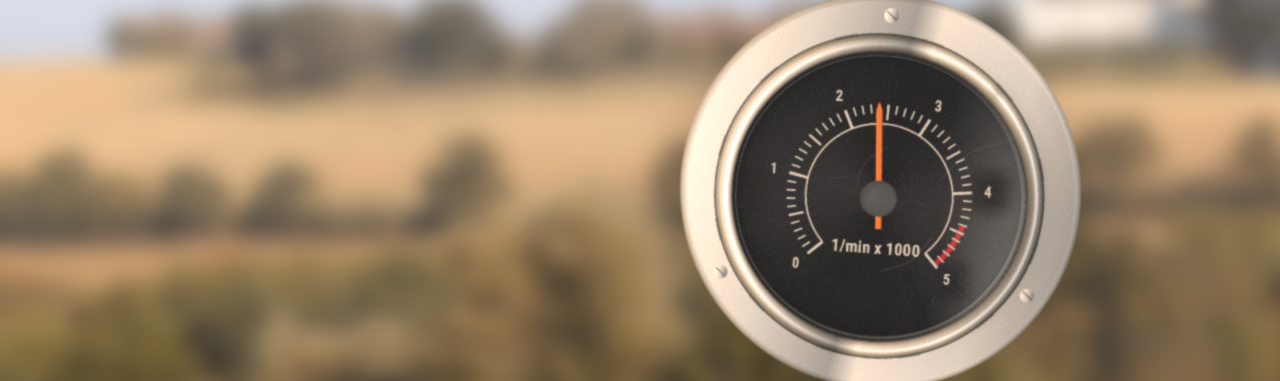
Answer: 2400 rpm
